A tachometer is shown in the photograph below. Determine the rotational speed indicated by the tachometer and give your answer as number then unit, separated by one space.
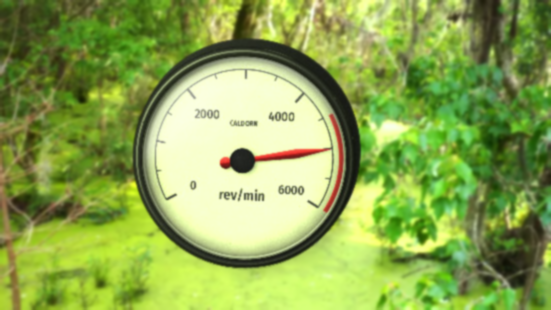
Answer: 5000 rpm
